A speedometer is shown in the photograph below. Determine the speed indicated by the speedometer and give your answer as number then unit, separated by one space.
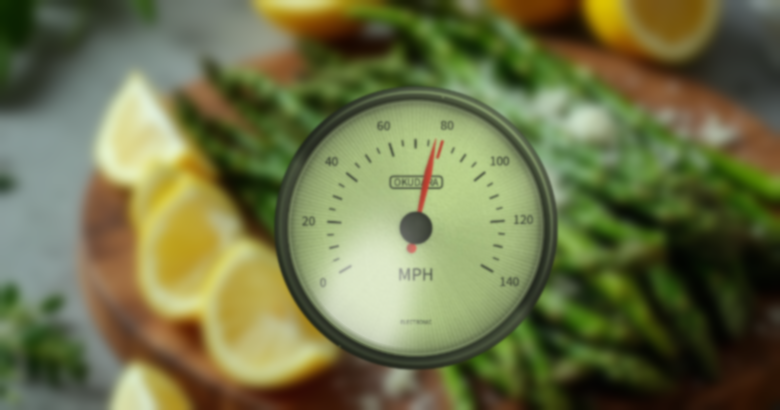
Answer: 77.5 mph
